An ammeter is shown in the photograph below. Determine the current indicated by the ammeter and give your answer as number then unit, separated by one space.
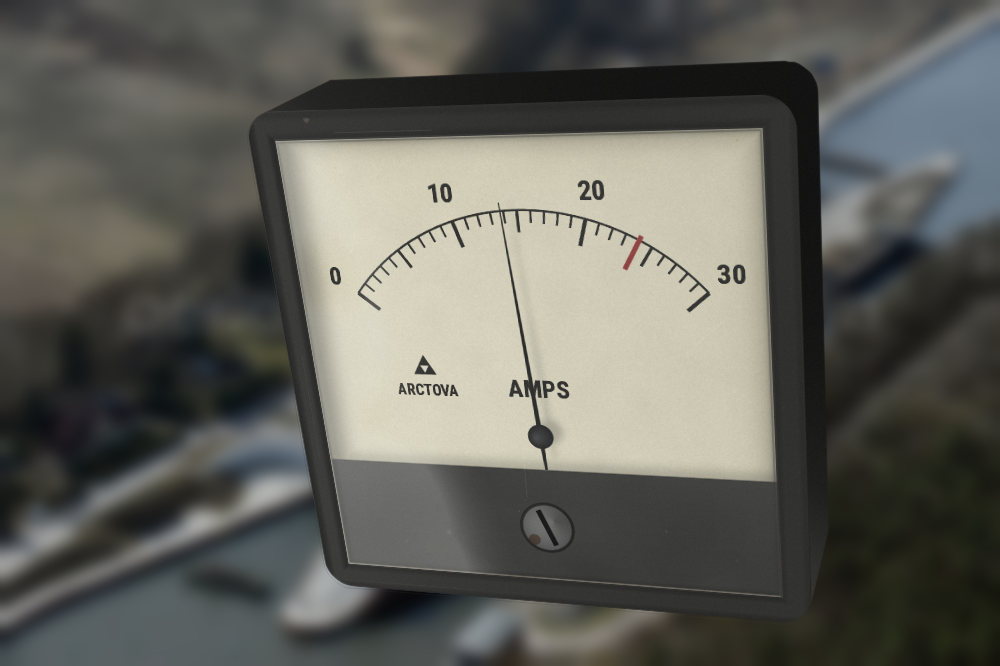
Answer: 14 A
